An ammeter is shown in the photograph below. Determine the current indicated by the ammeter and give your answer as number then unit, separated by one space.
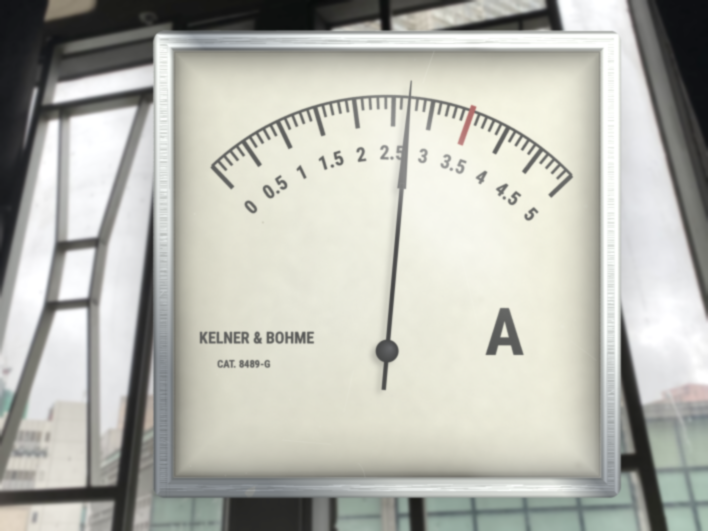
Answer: 2.7 A
